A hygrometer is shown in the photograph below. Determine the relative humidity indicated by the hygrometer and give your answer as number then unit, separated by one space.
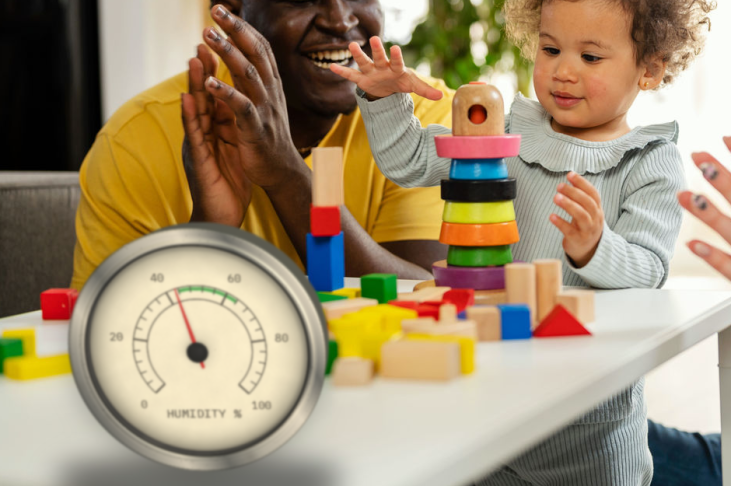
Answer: 44 %
